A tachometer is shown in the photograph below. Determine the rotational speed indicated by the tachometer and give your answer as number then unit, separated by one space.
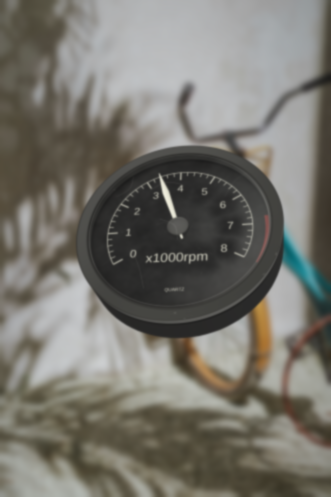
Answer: 3400 rpm
